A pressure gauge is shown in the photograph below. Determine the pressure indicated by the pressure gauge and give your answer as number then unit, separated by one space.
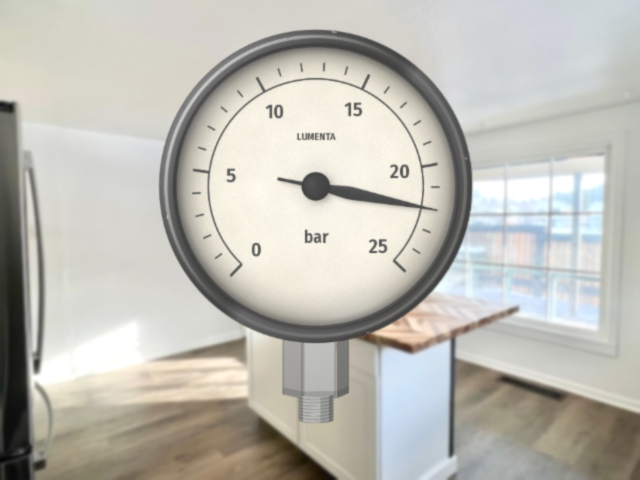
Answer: 22 bar
